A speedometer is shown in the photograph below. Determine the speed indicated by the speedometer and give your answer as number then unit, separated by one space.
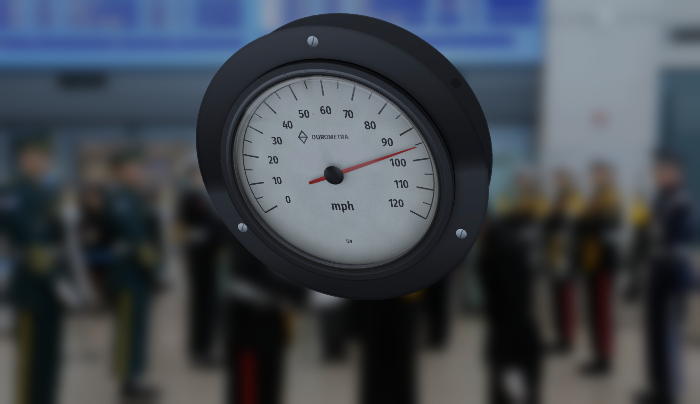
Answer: 95 mph
